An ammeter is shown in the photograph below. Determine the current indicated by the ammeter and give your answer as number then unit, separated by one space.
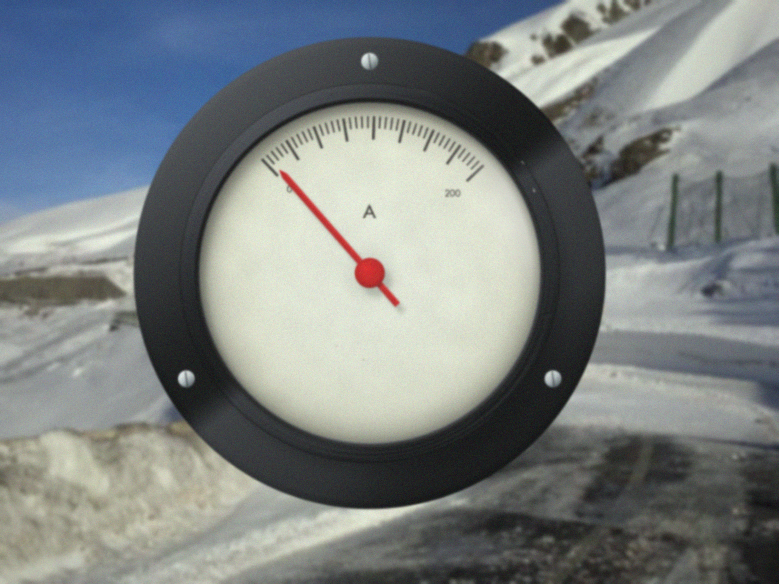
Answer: 5 A
